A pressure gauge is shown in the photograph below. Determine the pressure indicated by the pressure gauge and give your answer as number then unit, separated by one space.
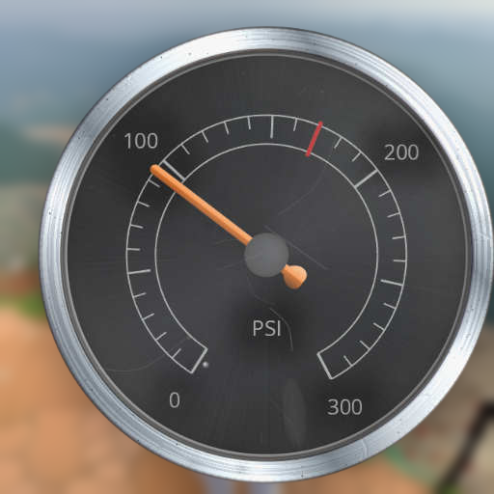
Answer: 95 psi
